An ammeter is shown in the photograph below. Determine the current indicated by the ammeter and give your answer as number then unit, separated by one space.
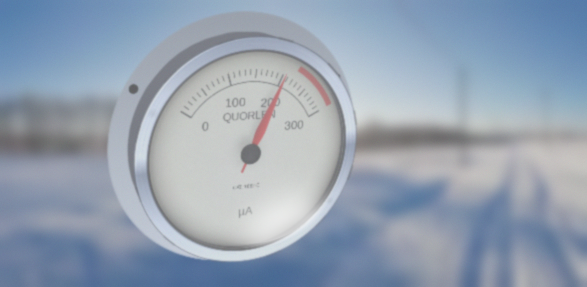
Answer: 200 µA
